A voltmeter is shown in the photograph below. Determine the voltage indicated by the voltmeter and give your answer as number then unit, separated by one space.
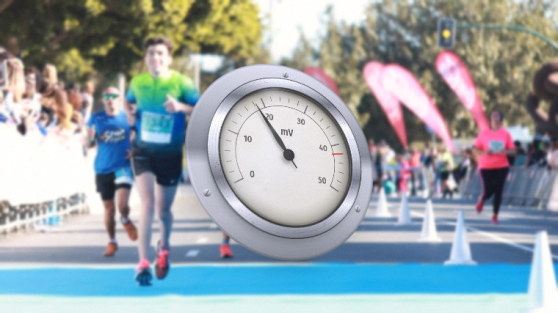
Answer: 18 mV
